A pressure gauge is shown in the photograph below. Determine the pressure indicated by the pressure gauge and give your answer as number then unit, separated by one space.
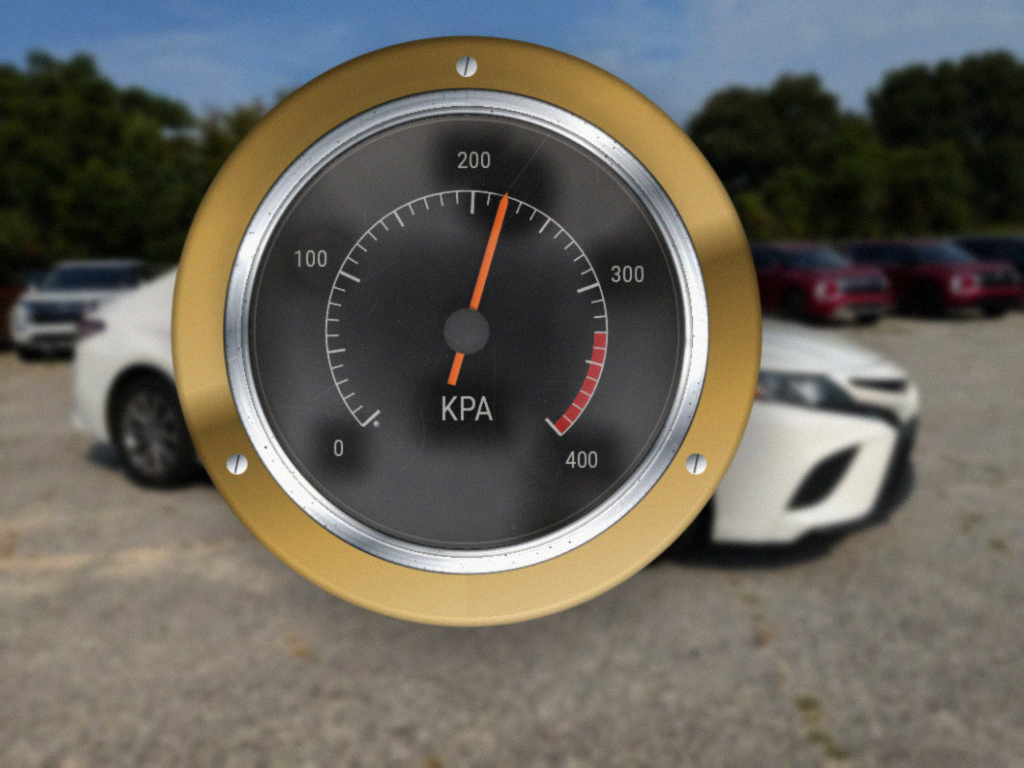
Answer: 220 kPa
